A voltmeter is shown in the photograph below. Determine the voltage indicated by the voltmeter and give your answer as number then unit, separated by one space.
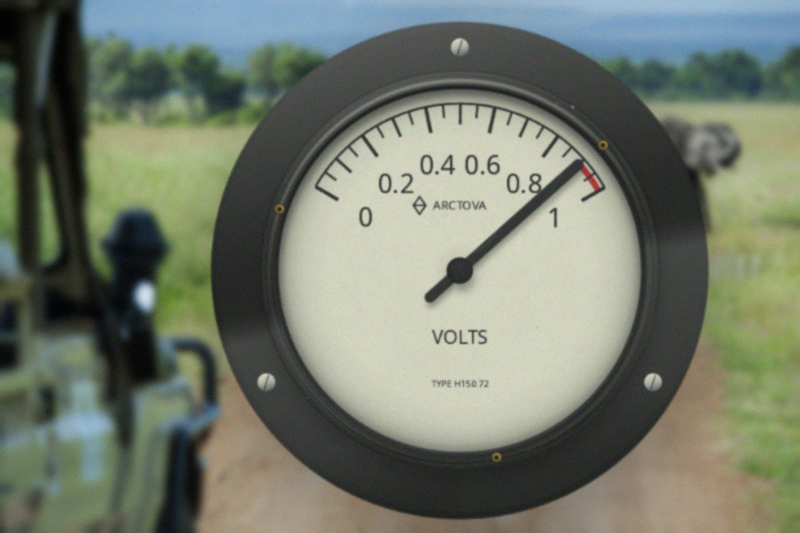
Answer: 0.9 V
